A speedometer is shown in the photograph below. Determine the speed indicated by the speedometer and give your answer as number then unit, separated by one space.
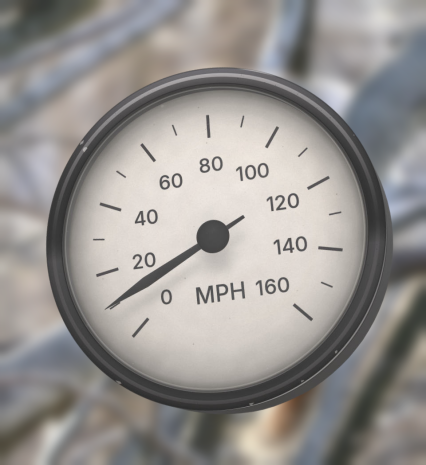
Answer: 10 mph
